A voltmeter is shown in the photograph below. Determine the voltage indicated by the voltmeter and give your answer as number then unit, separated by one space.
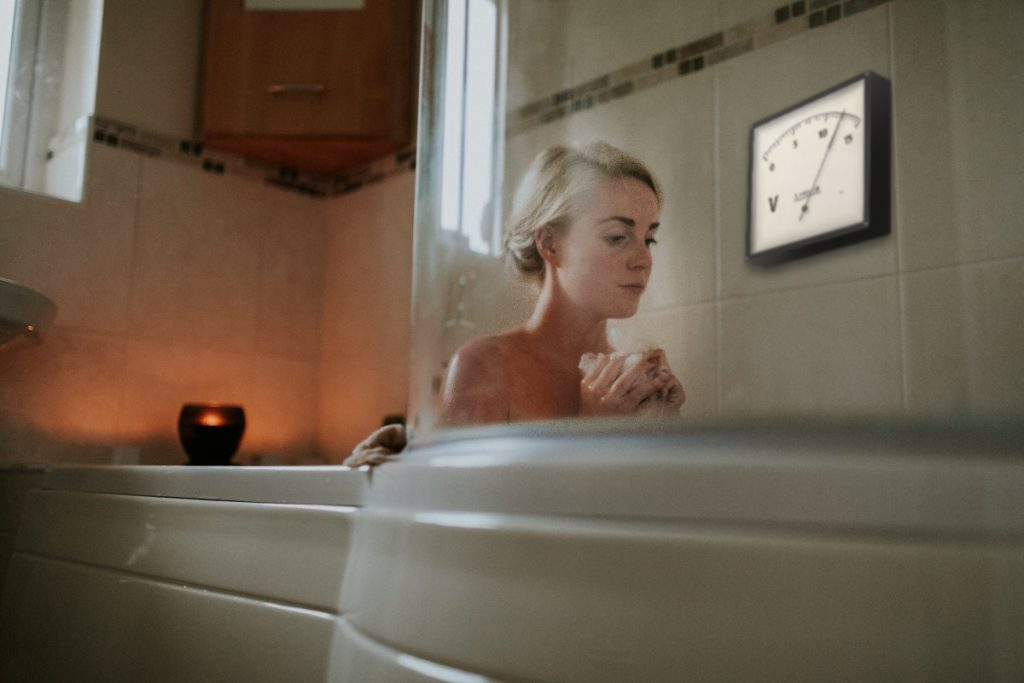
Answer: 12.5 V
